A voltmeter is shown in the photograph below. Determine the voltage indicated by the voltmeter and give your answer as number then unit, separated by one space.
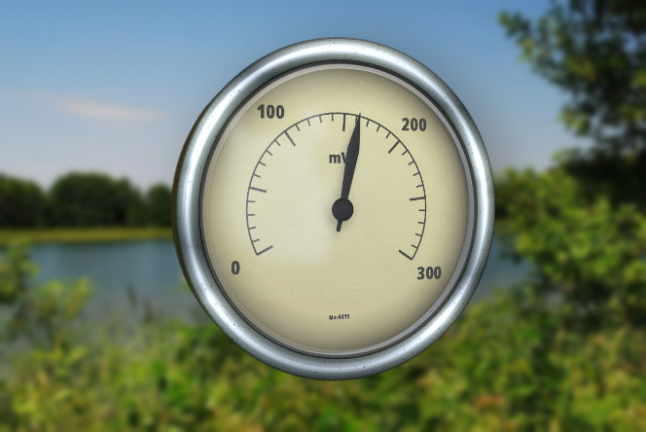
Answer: 160 mV
